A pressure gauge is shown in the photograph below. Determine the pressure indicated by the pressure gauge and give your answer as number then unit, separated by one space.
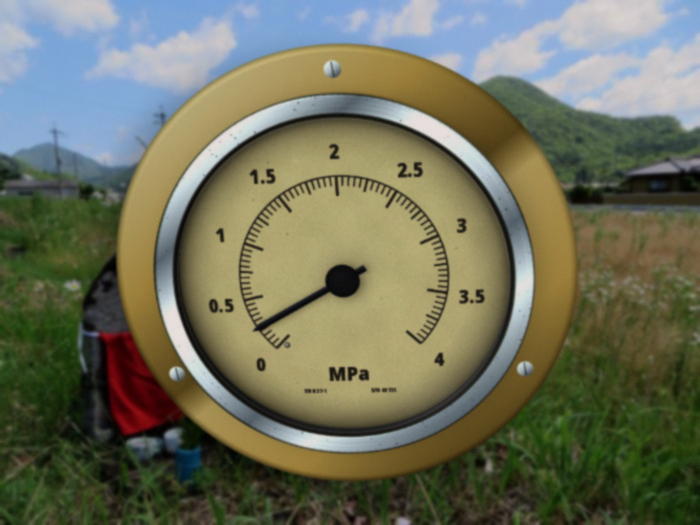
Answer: 0.25 MPa
